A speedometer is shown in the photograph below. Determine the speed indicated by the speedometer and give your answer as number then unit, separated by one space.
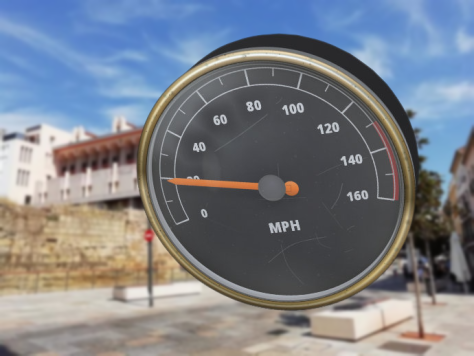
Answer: 20 mph
